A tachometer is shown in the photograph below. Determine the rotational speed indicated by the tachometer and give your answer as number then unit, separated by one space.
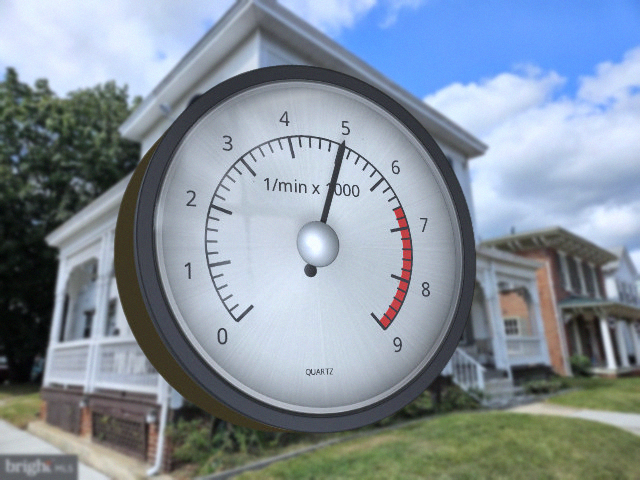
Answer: 5000 rpm
